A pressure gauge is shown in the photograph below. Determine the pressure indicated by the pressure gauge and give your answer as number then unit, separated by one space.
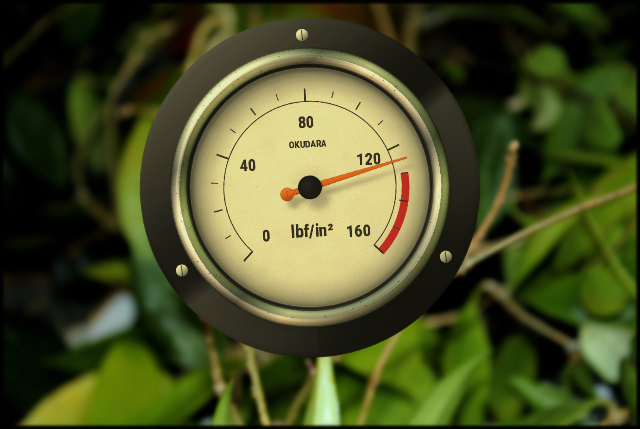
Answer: 125 psi
